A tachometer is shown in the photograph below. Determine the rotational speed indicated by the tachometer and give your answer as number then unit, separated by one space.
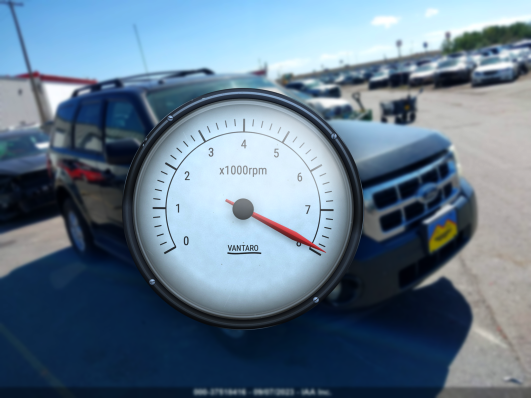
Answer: 7900 rpm
